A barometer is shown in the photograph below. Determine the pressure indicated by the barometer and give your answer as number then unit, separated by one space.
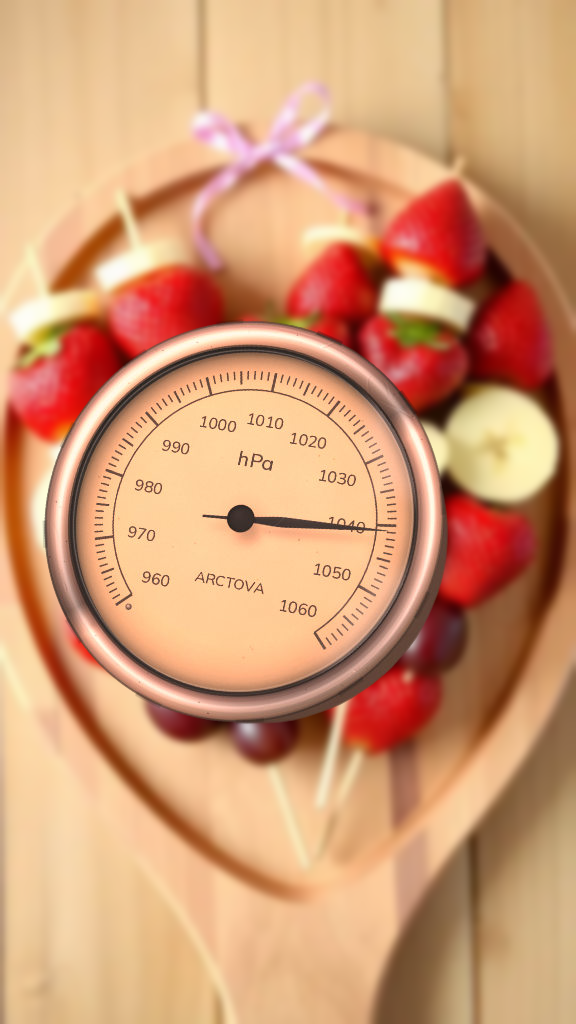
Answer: 1041 hPa
